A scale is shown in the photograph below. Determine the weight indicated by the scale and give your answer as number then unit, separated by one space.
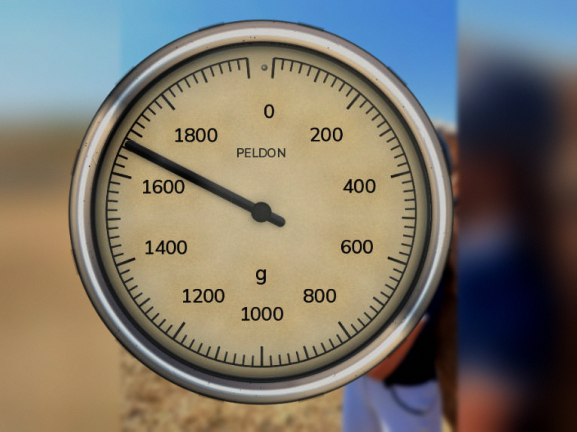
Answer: 1670 g
